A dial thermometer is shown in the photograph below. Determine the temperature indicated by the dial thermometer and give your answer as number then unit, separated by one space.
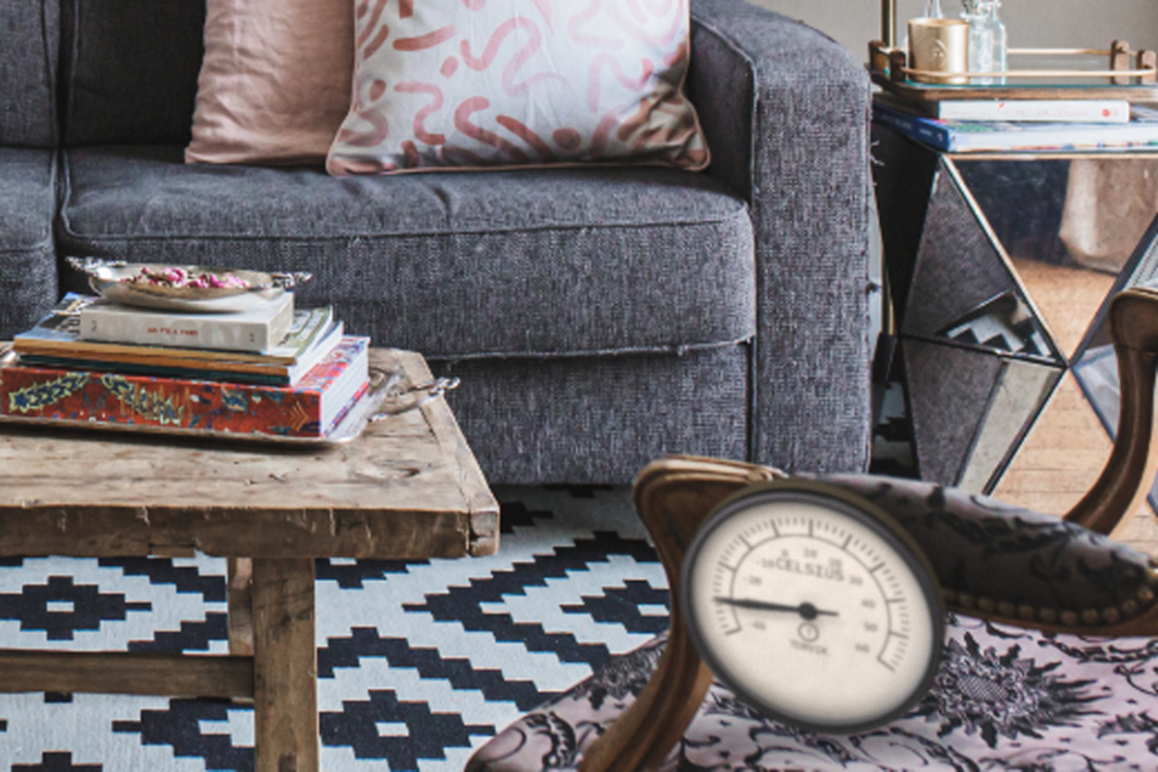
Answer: -30 °C
